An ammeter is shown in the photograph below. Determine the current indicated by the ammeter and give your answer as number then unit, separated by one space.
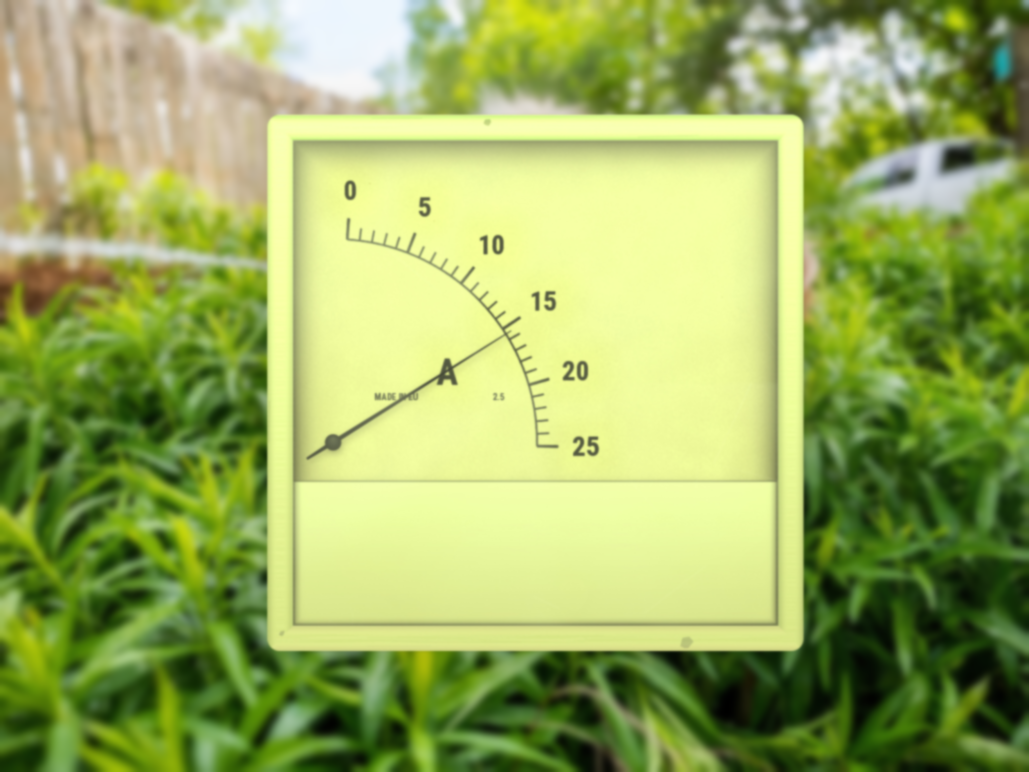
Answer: 15.5 A
